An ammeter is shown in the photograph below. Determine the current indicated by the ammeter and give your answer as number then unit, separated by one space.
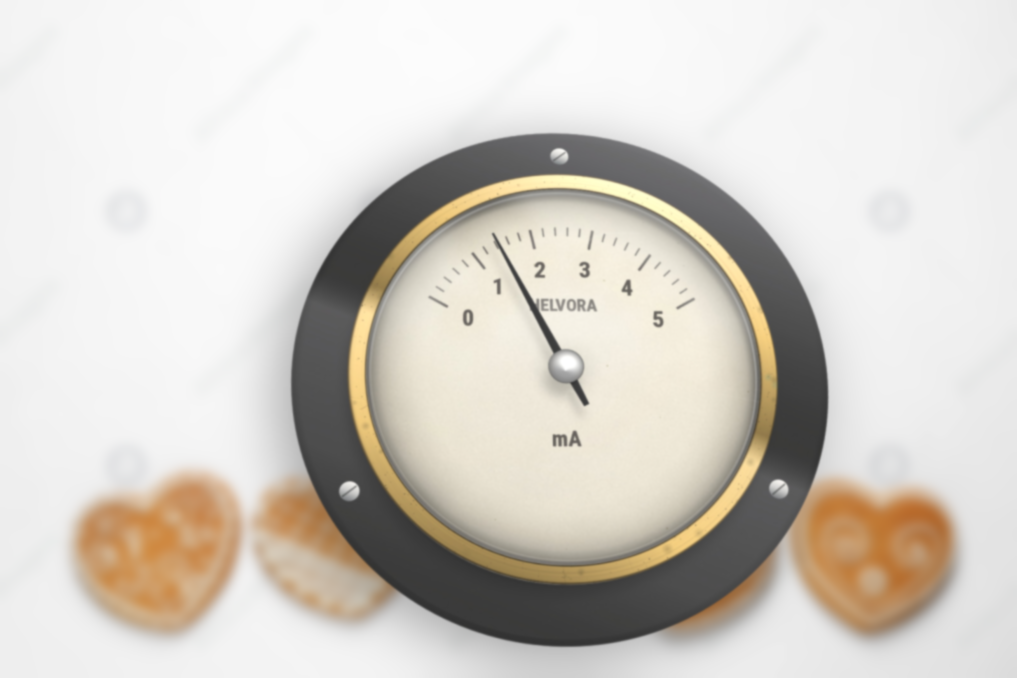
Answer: 1.4 mA
